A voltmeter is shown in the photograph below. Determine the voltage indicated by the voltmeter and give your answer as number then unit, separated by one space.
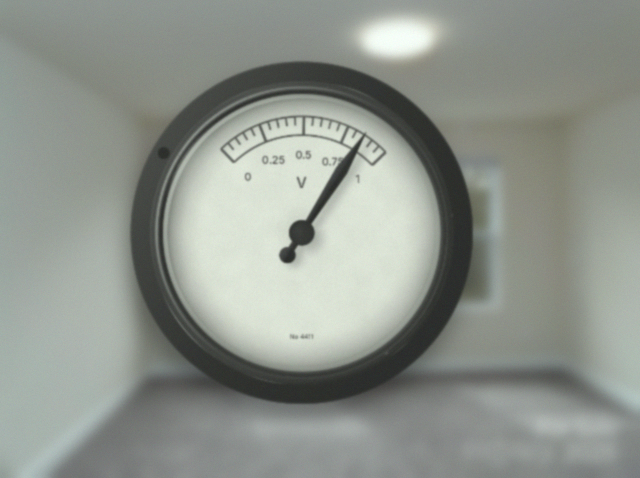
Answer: 0.85 V
